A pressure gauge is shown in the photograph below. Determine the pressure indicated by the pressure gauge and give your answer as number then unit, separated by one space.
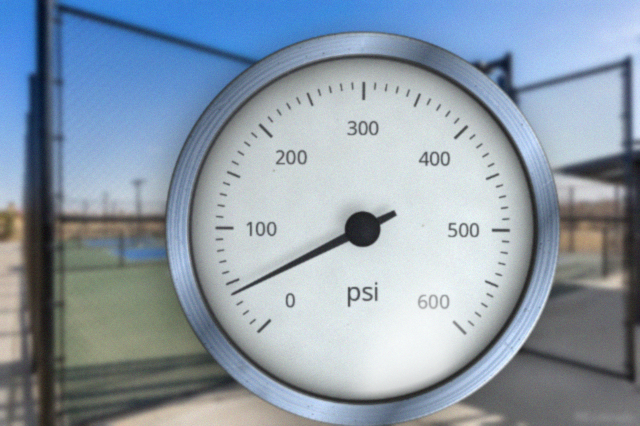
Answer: 40 psi
